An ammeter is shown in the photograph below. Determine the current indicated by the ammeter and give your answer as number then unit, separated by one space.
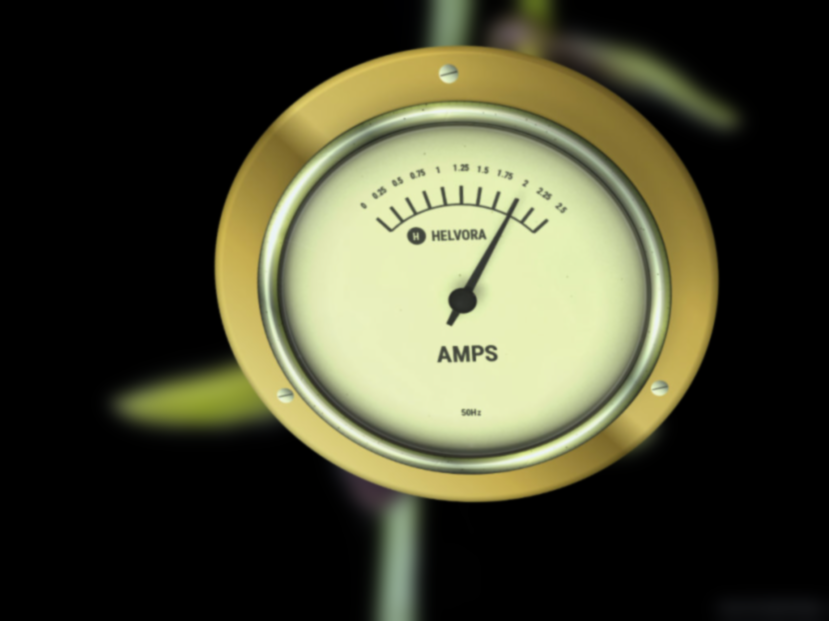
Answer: 2 A
